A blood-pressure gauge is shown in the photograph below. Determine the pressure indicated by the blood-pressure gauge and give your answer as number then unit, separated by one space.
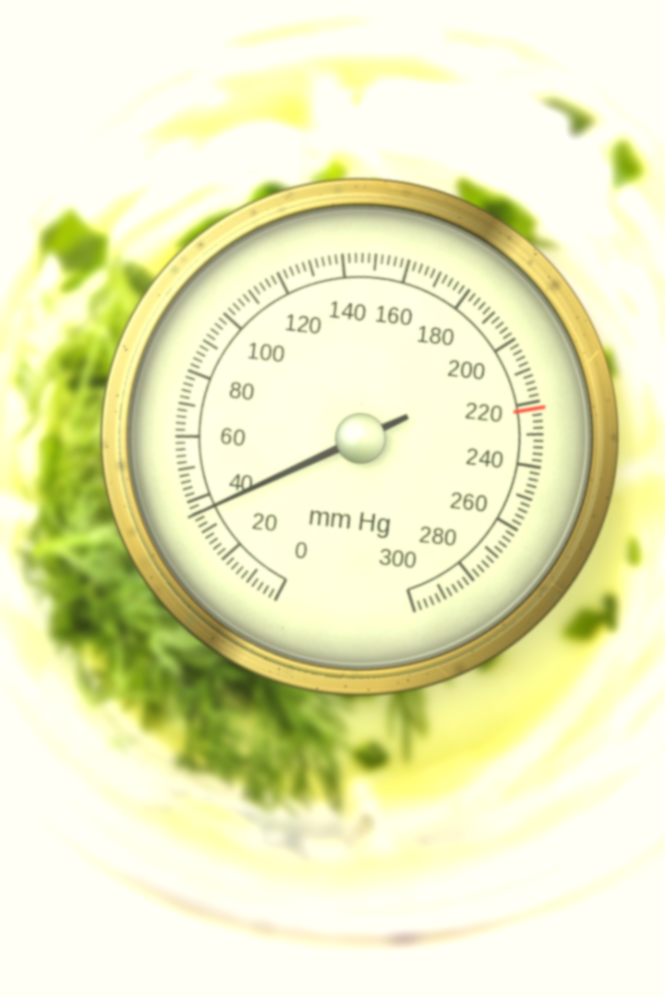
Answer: 36 mmHg
